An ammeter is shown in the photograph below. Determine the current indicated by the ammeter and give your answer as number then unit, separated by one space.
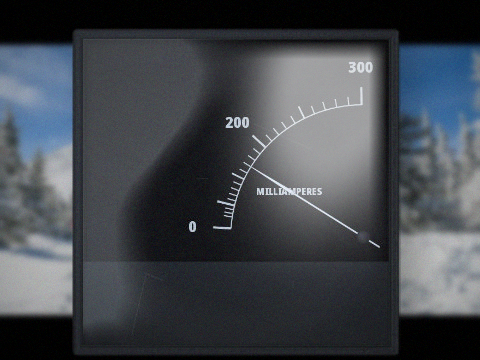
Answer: 170 mA
